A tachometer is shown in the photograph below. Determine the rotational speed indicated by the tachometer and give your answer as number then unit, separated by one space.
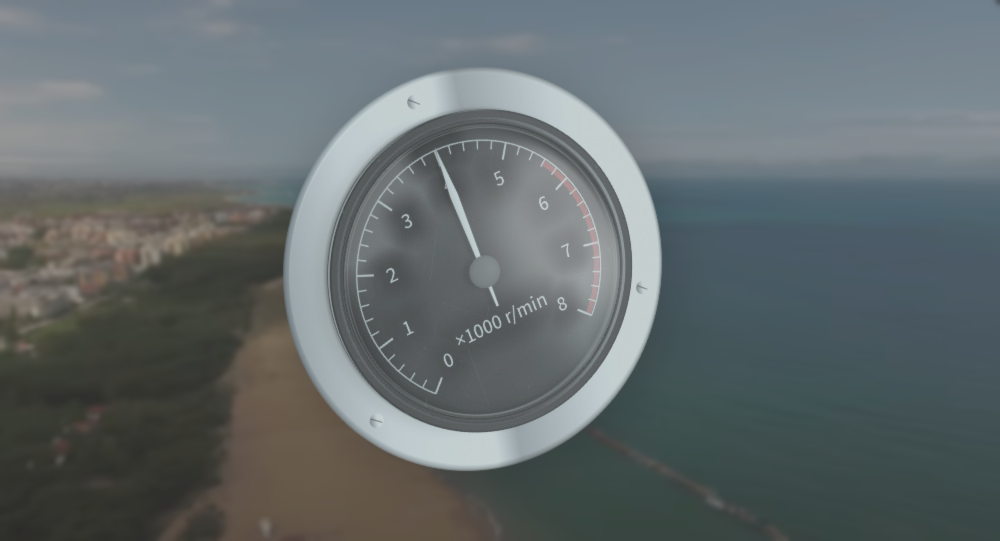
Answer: 4000 rpm
